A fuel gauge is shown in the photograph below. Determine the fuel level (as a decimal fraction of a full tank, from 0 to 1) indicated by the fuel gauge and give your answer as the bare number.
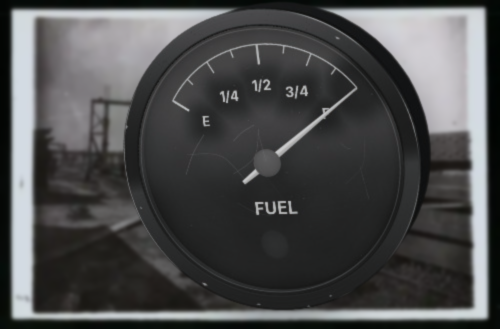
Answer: 1
